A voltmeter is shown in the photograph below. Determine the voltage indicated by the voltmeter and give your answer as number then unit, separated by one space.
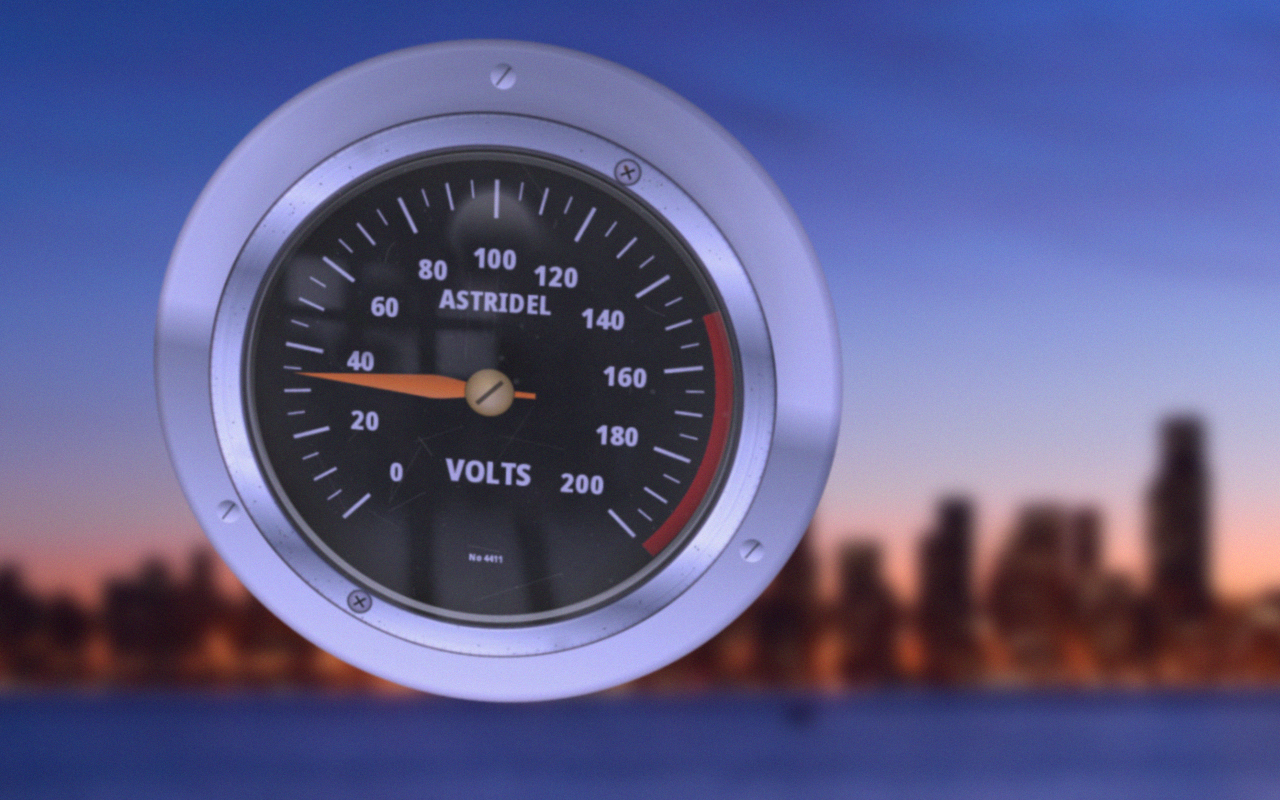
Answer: 35 V
